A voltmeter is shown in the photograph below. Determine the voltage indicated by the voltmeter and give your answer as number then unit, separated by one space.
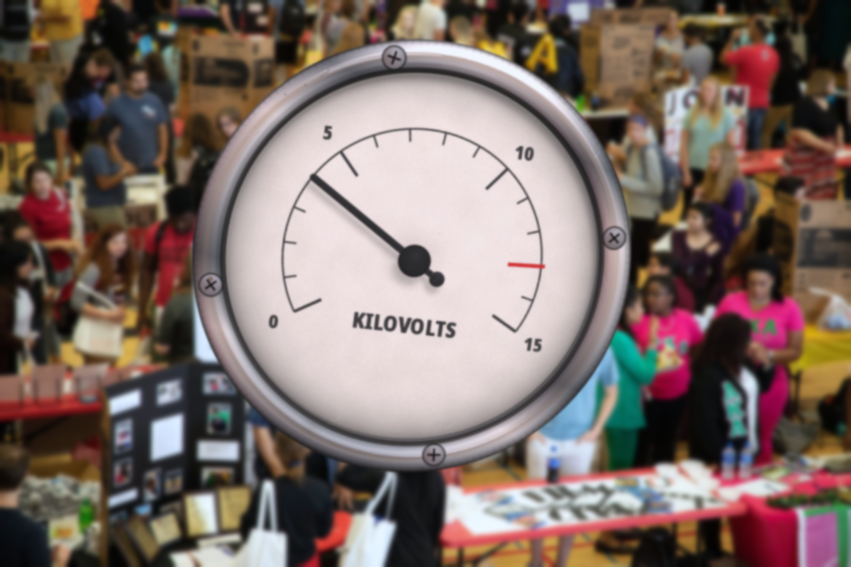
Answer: 4 kV
